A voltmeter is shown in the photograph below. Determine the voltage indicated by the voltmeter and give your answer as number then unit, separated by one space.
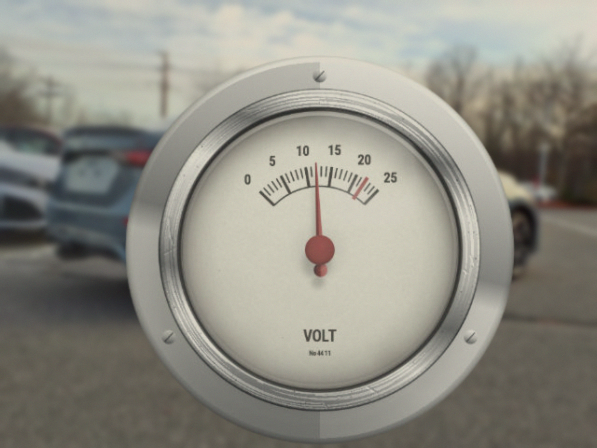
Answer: 12 V
